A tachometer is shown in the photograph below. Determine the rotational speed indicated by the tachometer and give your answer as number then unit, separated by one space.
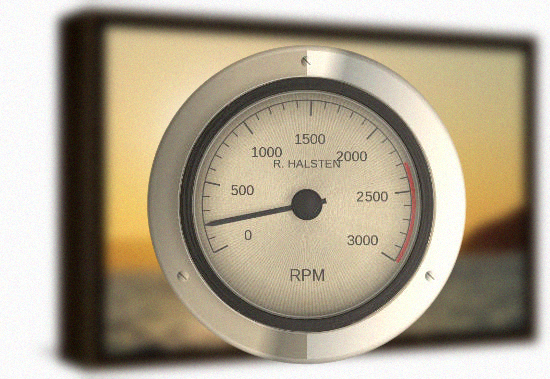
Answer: 200 rpm
